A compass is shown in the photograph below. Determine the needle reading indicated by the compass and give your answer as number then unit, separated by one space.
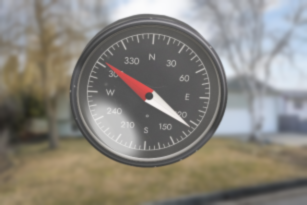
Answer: 305 °
